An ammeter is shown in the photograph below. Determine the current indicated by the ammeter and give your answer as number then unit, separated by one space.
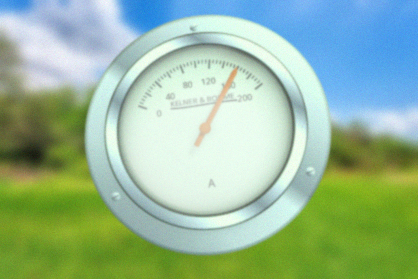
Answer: 160 A
